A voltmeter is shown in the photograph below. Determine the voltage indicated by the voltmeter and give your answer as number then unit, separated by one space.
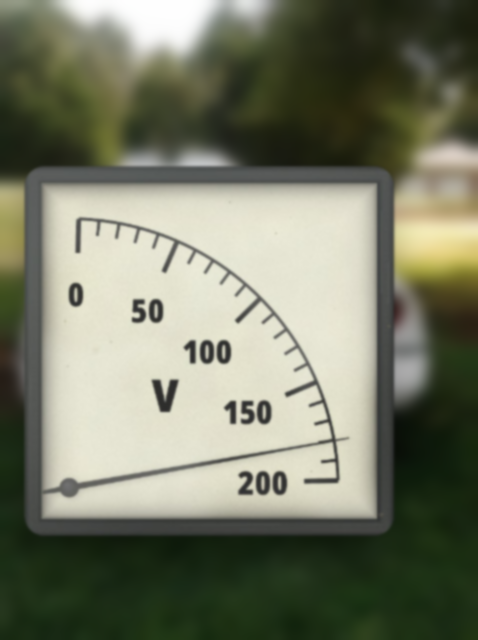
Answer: 180 V
